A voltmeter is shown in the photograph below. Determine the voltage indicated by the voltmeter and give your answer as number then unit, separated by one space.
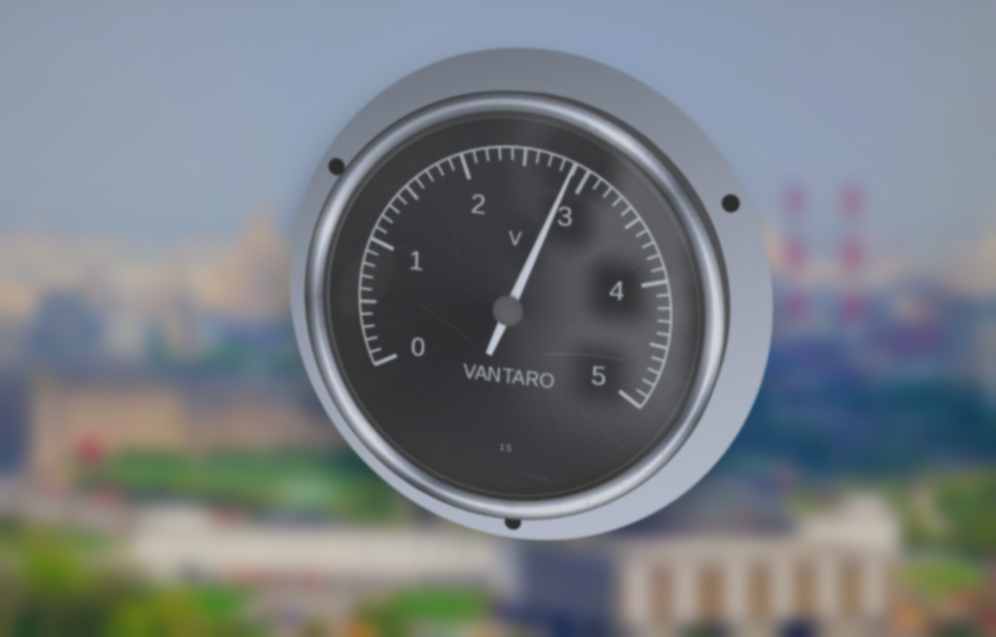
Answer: 2.9 V
